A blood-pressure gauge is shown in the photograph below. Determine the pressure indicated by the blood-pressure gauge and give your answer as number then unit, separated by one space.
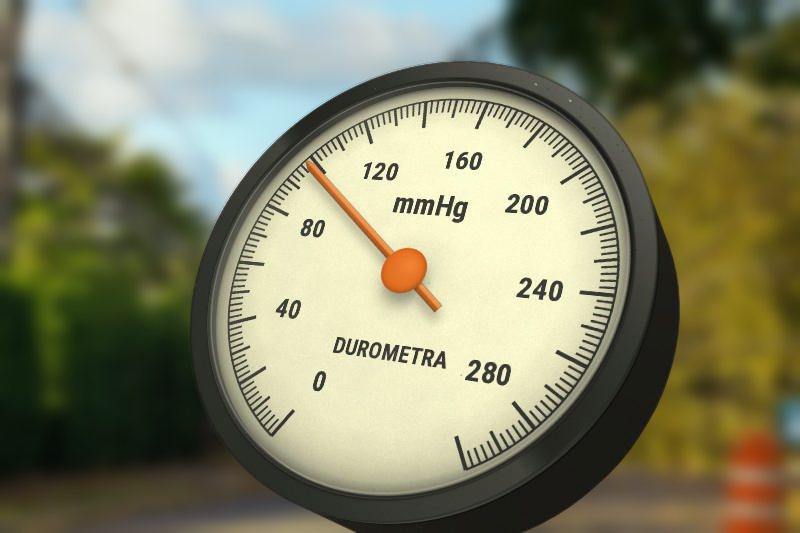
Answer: 98 mmHg
